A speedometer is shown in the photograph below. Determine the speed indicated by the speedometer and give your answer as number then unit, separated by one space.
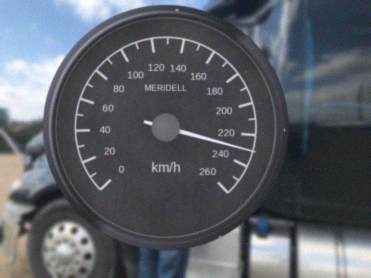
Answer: 230 km/h
